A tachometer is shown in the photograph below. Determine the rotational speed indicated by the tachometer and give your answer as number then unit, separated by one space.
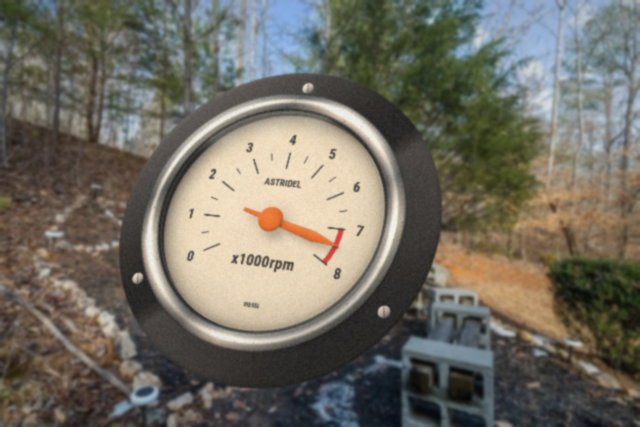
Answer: 7500 rpm
